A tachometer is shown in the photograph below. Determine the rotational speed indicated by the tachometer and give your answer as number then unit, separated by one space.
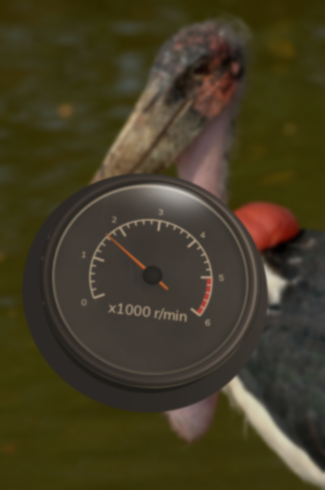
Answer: 1600 rpm
